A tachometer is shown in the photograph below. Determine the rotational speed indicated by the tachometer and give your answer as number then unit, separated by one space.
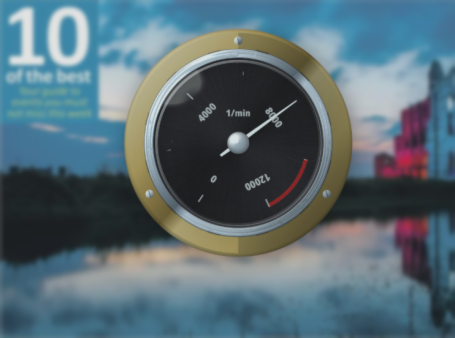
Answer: 8000 rpm
